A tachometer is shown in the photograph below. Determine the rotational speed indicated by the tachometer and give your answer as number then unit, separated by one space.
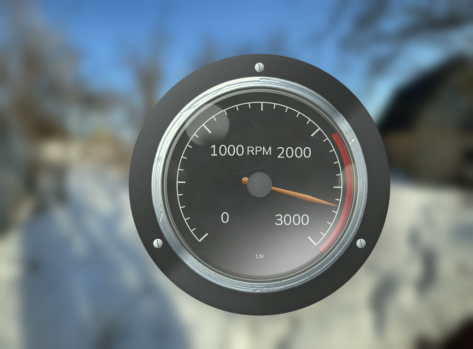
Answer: 2650 rpm
